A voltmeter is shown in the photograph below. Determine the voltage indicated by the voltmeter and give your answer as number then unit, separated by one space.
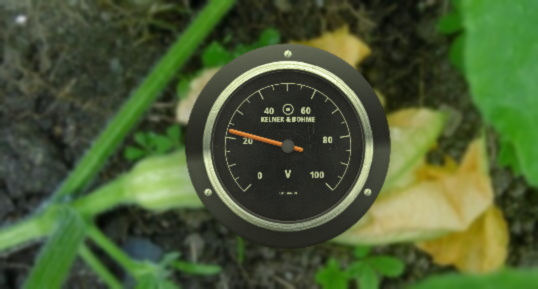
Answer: 22.5 V
